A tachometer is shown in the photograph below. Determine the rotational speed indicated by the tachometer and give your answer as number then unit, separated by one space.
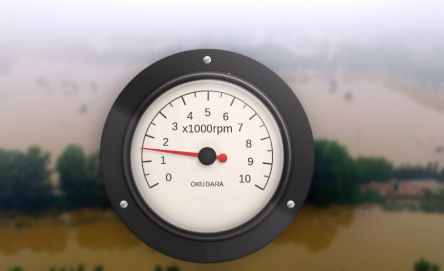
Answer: 1500 rpm
